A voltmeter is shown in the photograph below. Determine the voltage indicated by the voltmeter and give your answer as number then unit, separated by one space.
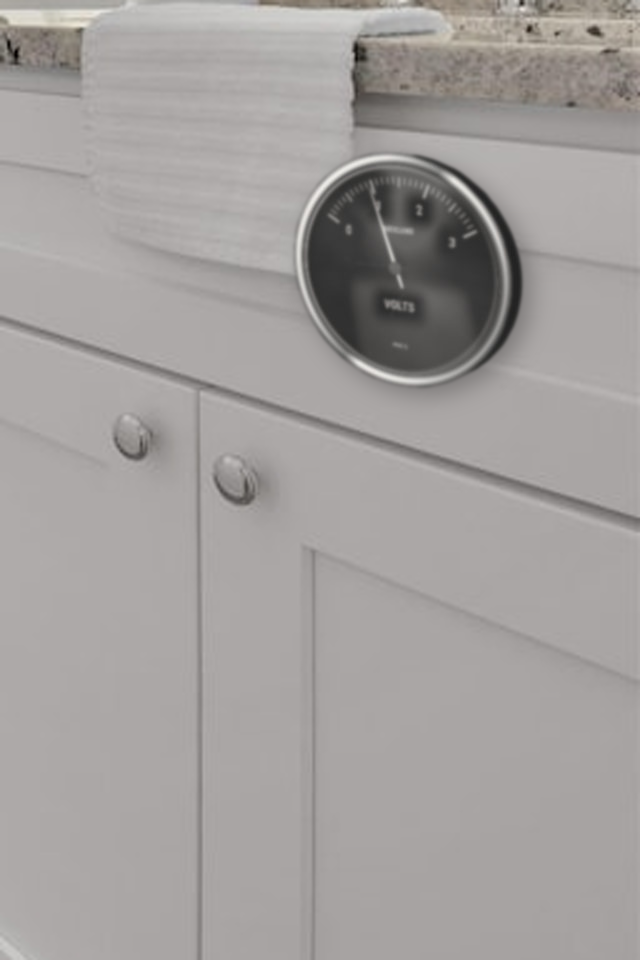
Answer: 1 V
